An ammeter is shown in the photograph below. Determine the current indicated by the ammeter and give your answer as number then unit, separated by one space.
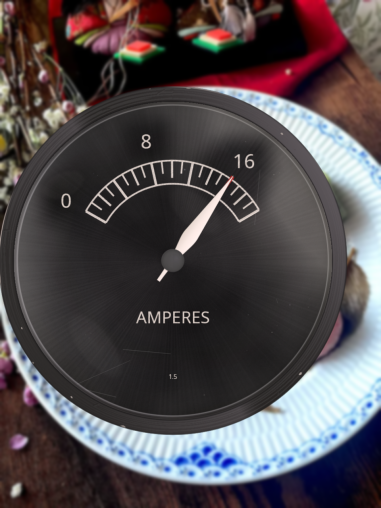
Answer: 16 A
